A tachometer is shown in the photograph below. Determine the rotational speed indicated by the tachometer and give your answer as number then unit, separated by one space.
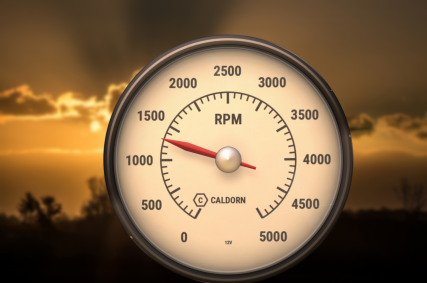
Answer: 1300 rpm
